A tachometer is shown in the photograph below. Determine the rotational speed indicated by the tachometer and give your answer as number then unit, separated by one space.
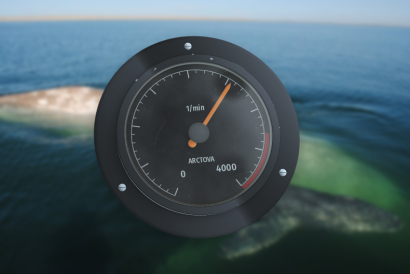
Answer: 2550 rpm
